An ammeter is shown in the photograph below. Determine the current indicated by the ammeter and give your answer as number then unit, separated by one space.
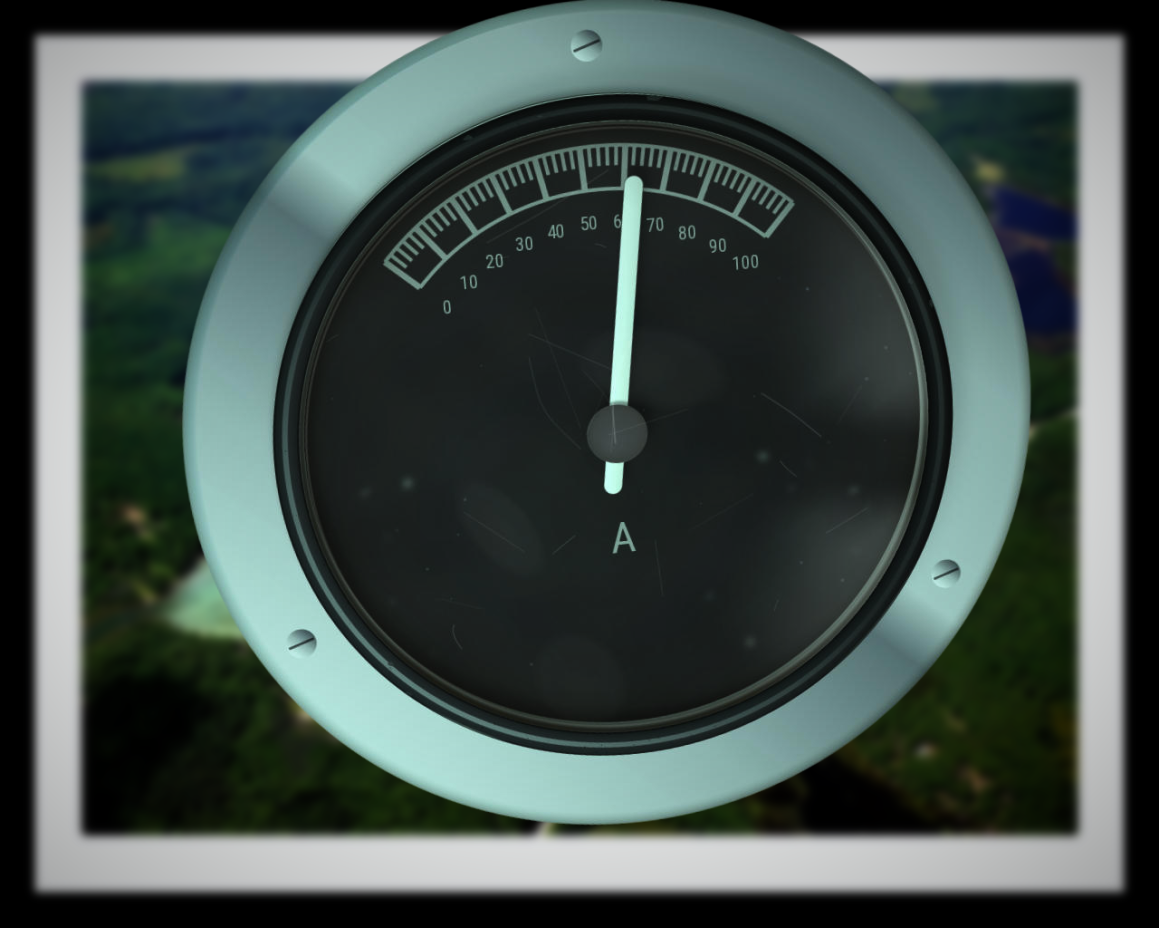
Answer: 62 A
